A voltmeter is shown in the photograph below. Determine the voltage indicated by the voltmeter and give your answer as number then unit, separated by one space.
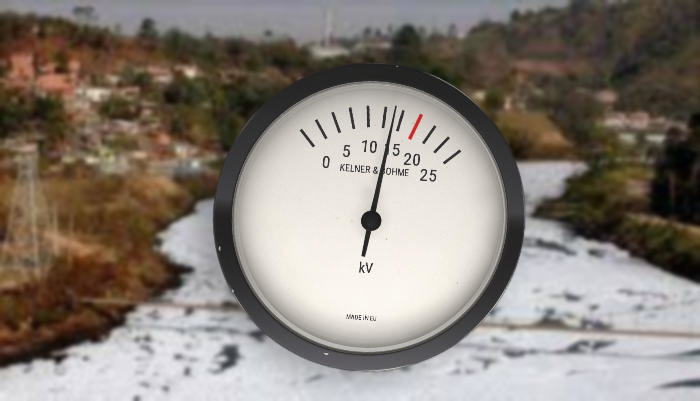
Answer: 13.75 kV
